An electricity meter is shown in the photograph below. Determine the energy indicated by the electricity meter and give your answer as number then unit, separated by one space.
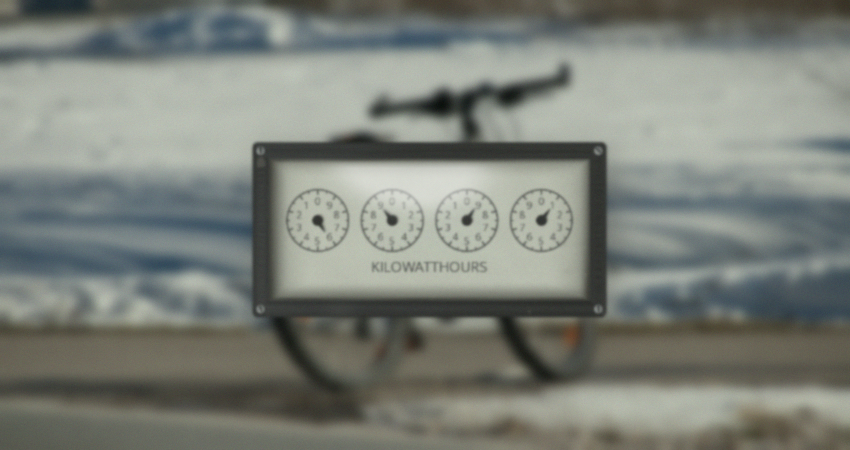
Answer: 5891 kWh
